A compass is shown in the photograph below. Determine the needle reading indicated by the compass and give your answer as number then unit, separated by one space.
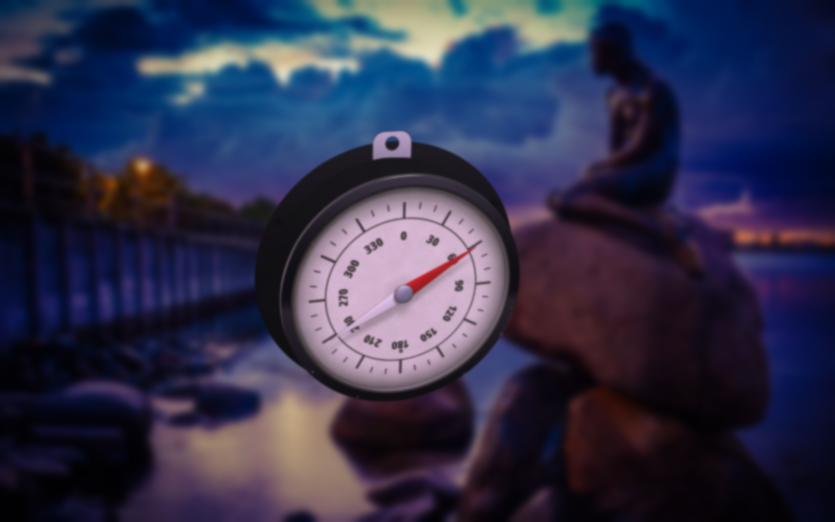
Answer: 60 °
